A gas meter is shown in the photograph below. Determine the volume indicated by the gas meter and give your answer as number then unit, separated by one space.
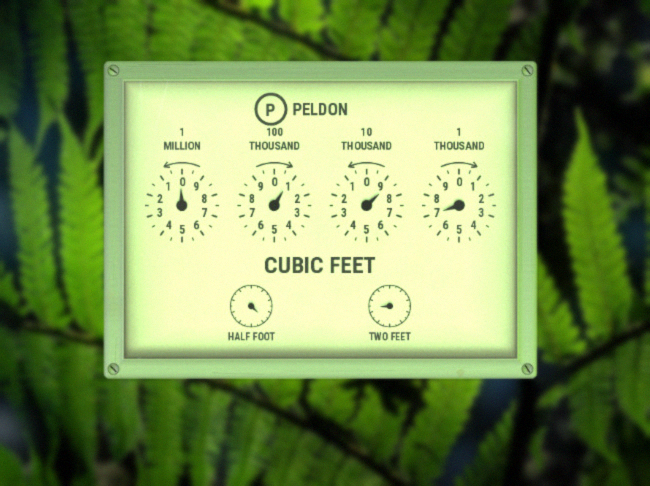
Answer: 8700 ft³
